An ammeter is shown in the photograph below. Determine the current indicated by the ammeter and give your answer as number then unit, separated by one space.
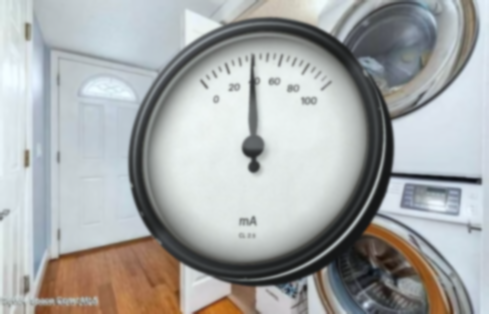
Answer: 40 mA
